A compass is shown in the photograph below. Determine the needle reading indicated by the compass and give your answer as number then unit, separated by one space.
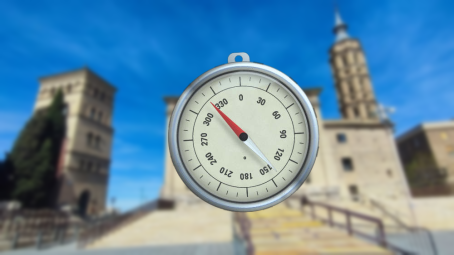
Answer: 320 °
